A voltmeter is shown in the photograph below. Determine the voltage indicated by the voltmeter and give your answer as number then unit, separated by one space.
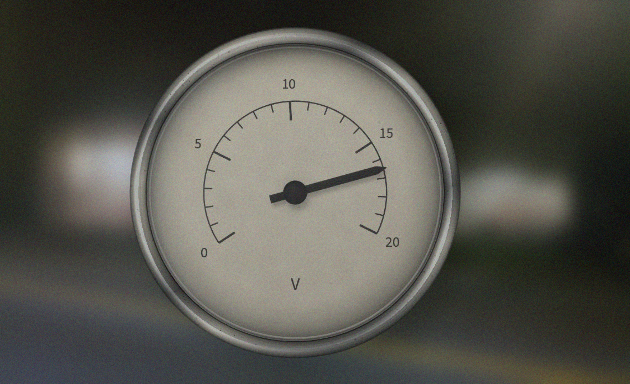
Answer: 16.5 V
